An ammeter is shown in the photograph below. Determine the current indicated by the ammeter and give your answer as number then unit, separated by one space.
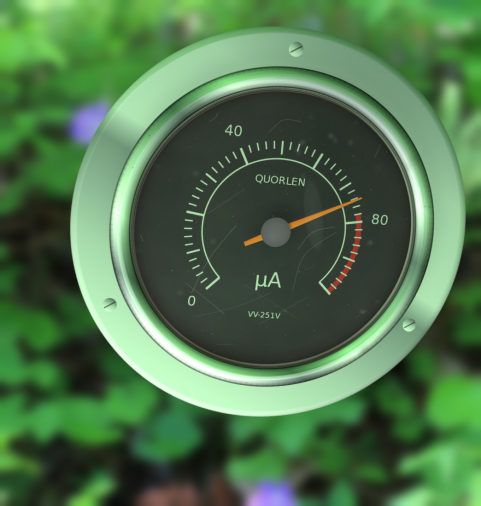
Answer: 74 µA
